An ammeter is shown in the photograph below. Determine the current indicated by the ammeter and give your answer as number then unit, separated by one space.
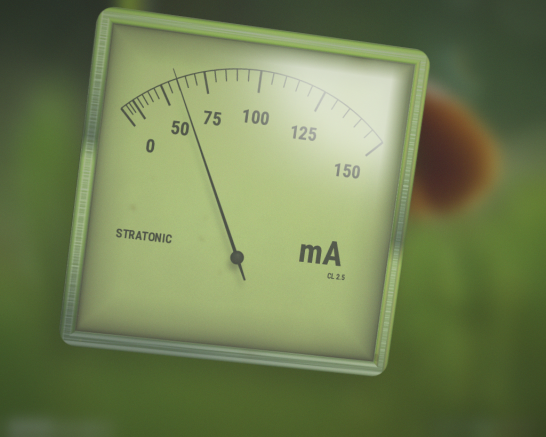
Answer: 60 mA
